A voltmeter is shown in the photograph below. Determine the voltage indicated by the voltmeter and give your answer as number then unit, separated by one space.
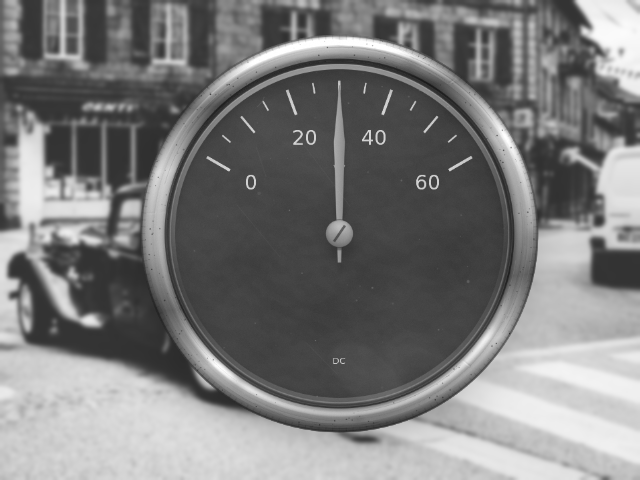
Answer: 30 V
